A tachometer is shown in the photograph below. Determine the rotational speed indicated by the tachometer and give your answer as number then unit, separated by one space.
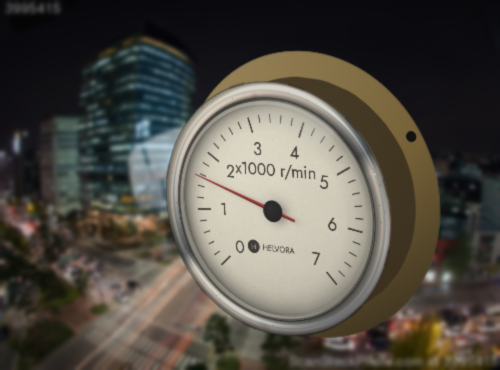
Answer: 1600 rpm
